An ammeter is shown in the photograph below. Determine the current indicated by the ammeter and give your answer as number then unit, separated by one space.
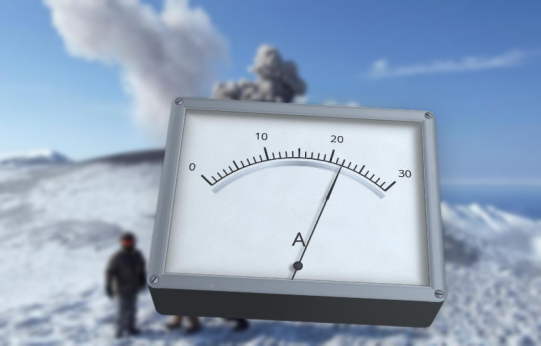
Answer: 22 A
